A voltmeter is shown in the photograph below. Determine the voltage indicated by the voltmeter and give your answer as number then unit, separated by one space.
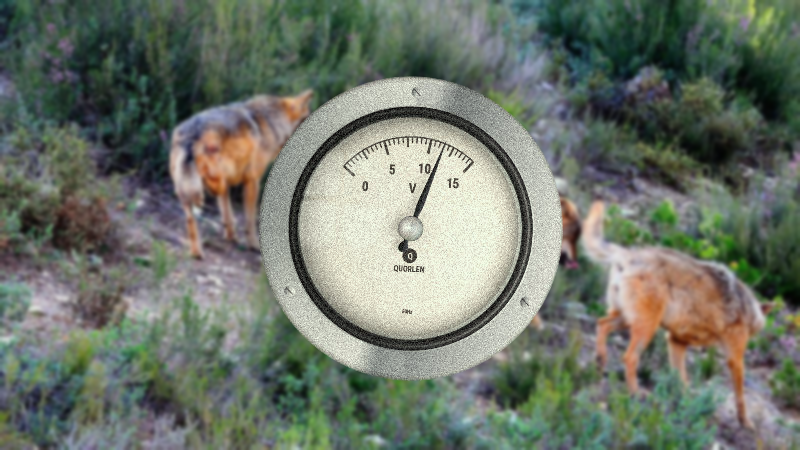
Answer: 11.5 V
